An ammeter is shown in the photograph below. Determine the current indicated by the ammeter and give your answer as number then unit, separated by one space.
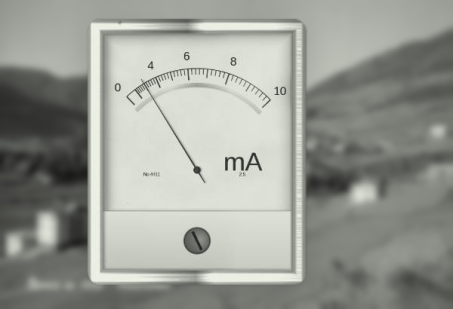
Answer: 3 mA
